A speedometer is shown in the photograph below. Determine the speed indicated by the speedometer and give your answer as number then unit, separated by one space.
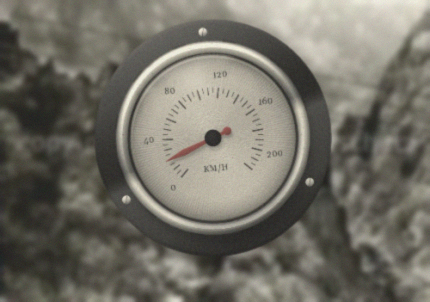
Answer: 20 km/h
